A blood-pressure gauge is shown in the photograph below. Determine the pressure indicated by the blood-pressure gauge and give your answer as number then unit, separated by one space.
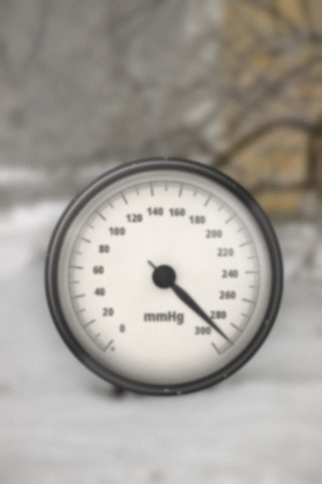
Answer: 290 mmHg
